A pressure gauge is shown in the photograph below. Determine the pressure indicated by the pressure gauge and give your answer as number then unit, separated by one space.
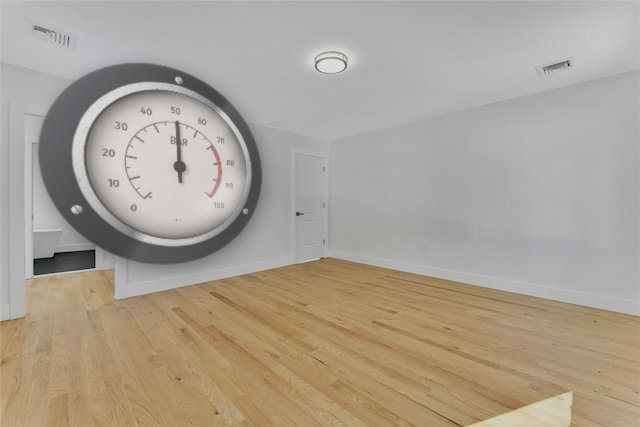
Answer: 50 bar
